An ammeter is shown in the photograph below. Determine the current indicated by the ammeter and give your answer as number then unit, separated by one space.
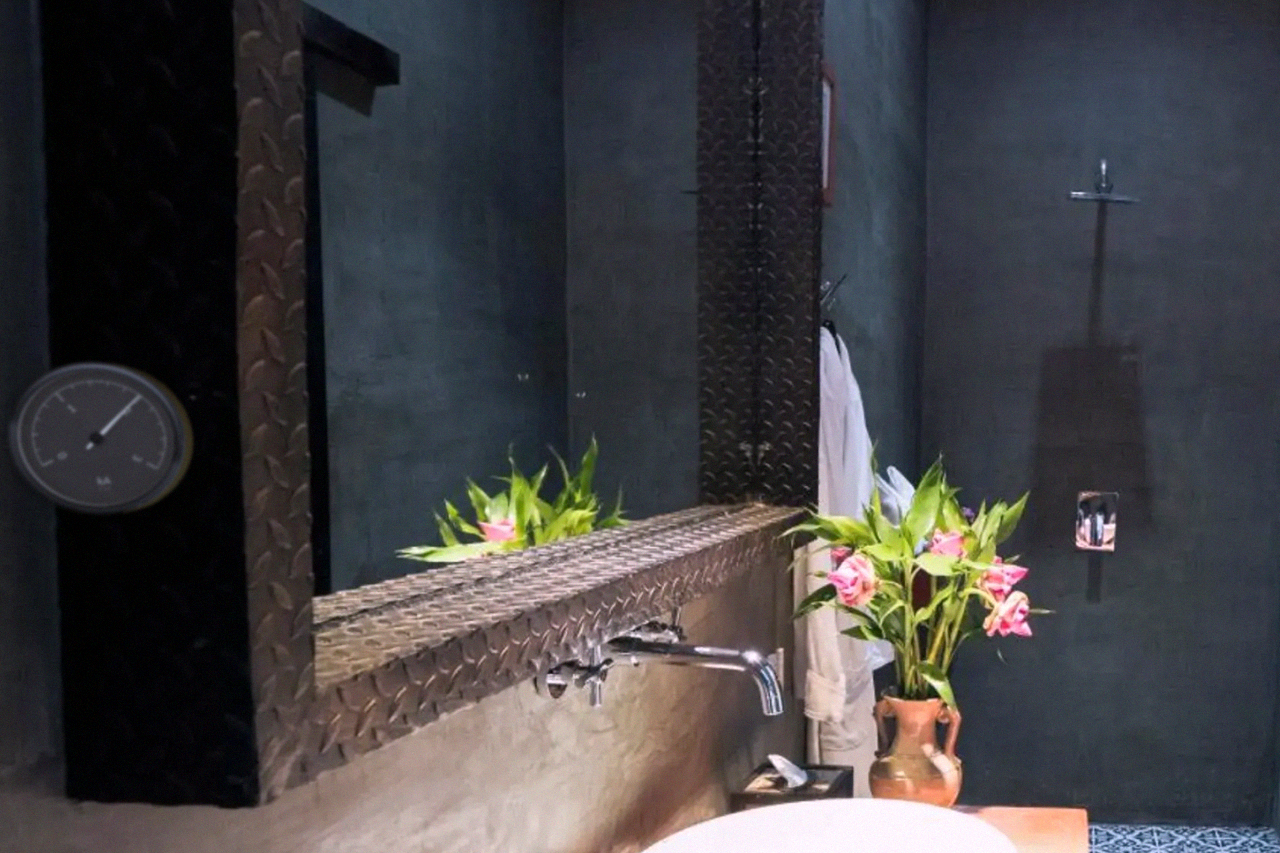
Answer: 2 kA
